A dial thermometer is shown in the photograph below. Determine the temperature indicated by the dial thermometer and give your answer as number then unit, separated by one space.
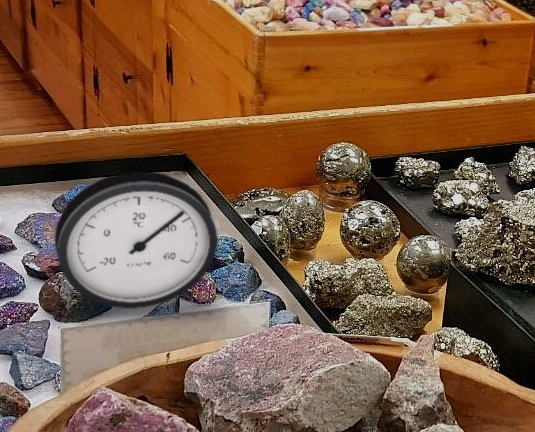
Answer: 36 °C
